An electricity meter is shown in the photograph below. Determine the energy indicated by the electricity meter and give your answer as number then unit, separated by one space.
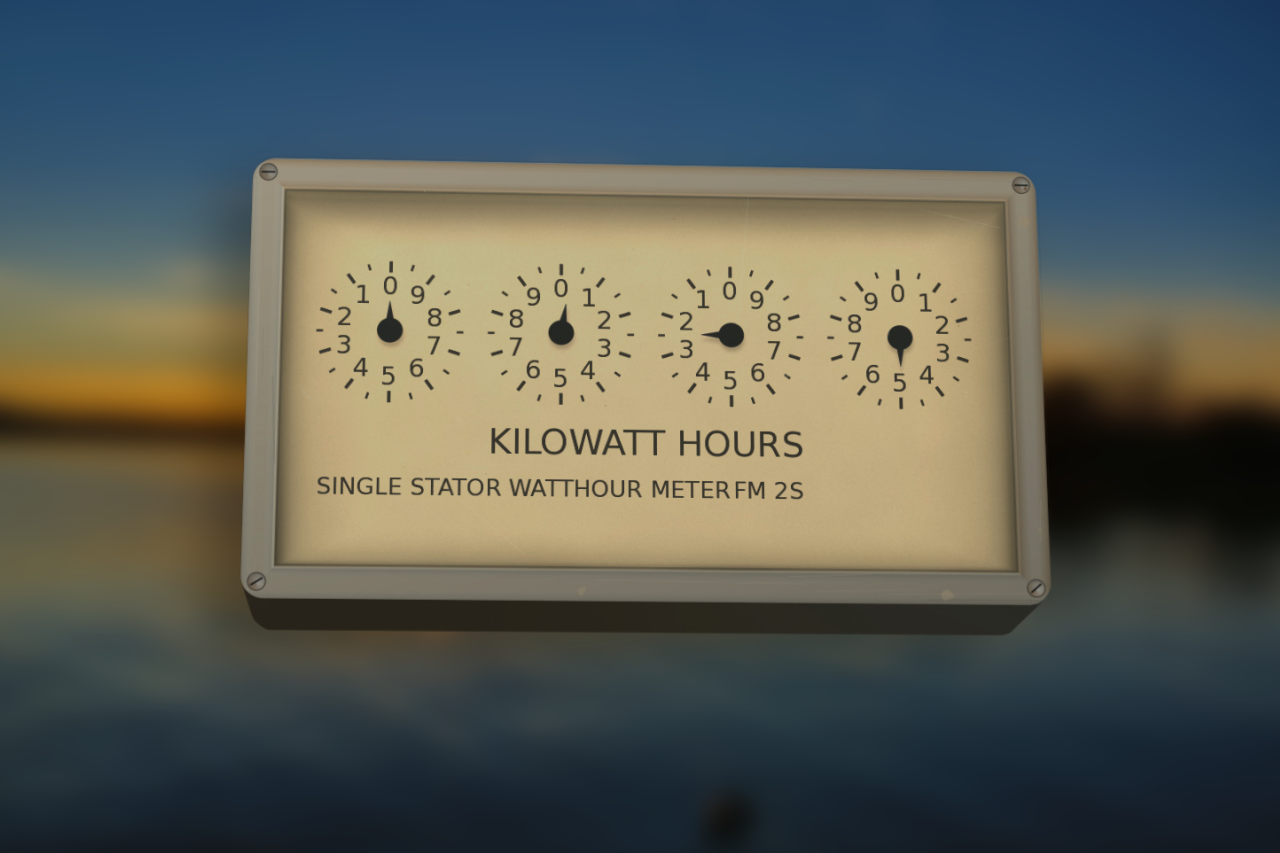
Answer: 25 kWh
